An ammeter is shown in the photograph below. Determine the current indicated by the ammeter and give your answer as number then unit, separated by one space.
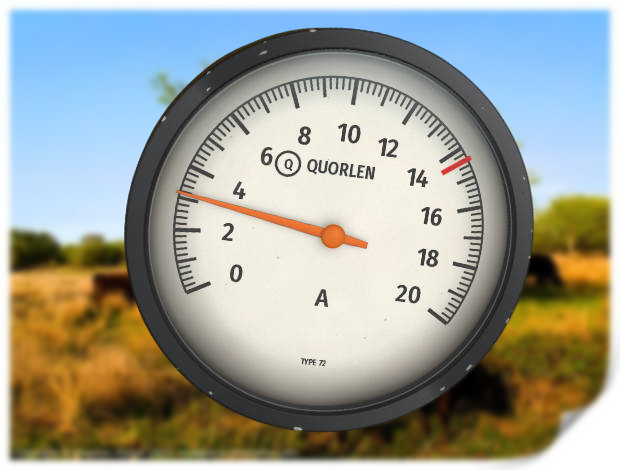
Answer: 3.2 A
